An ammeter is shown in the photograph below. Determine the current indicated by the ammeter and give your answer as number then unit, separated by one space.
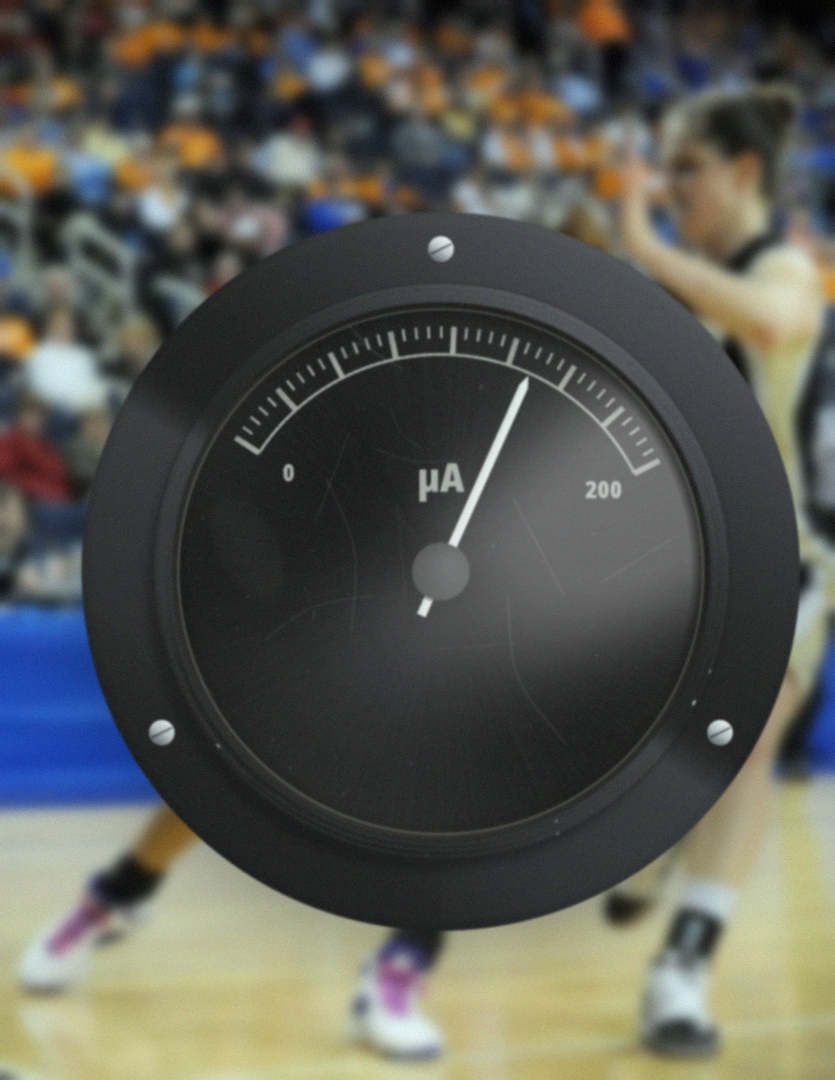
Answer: 135 µA
